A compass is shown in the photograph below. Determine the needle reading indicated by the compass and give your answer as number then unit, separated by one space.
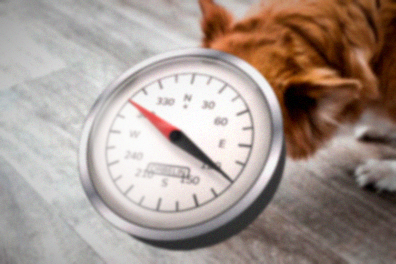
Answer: 300 °
